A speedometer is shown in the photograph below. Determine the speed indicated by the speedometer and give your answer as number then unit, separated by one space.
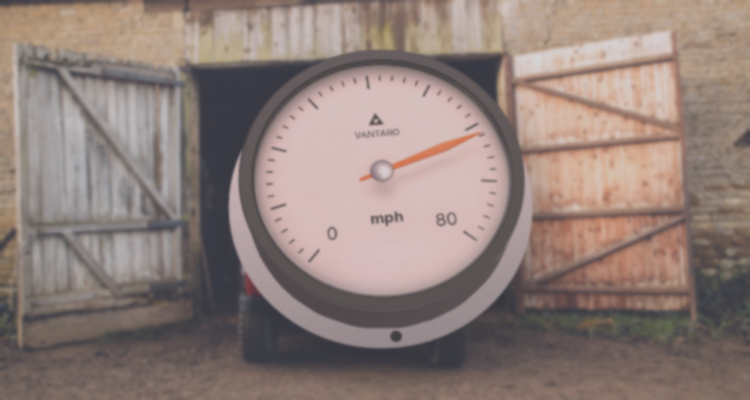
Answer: 62 mph
